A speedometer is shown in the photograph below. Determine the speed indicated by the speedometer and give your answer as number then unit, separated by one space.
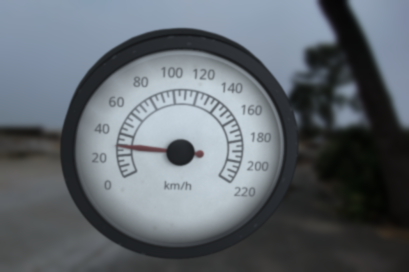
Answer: 30 km/h
